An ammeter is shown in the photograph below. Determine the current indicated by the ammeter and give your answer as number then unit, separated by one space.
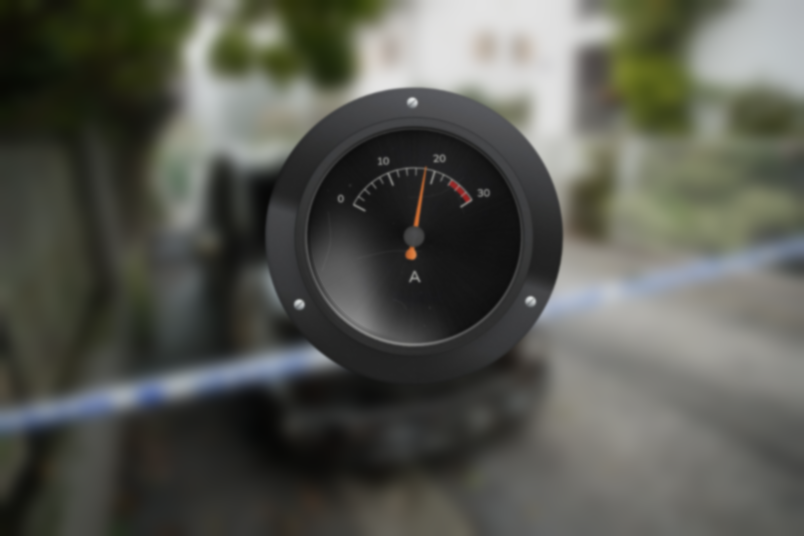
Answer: 18 A
